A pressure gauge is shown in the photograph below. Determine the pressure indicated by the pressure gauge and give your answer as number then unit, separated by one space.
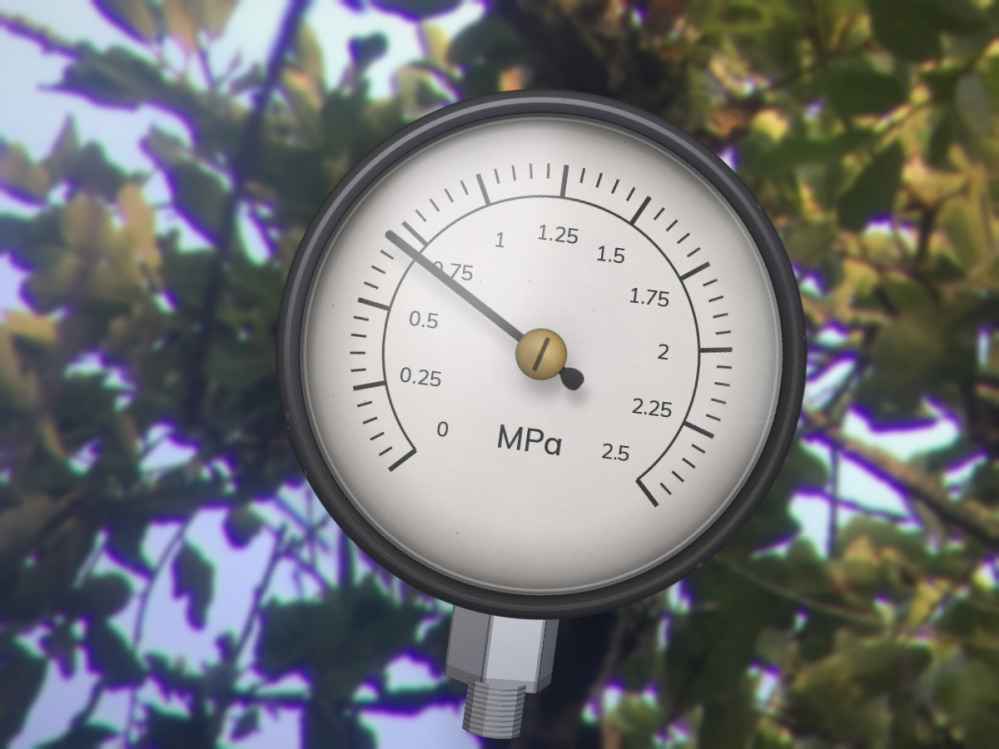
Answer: 0.7 MPa
